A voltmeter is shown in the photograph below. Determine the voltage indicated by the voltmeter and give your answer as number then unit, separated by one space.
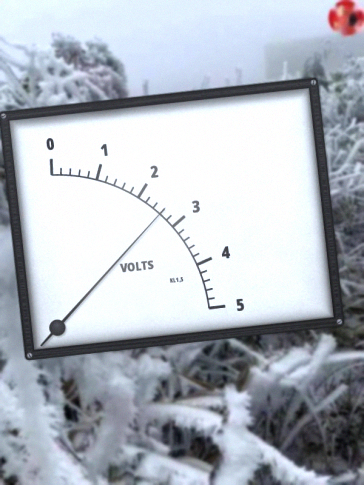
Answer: 2.6 V
